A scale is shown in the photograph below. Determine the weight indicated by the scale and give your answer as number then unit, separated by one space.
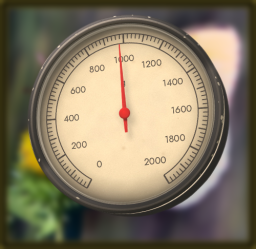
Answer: 980 g
